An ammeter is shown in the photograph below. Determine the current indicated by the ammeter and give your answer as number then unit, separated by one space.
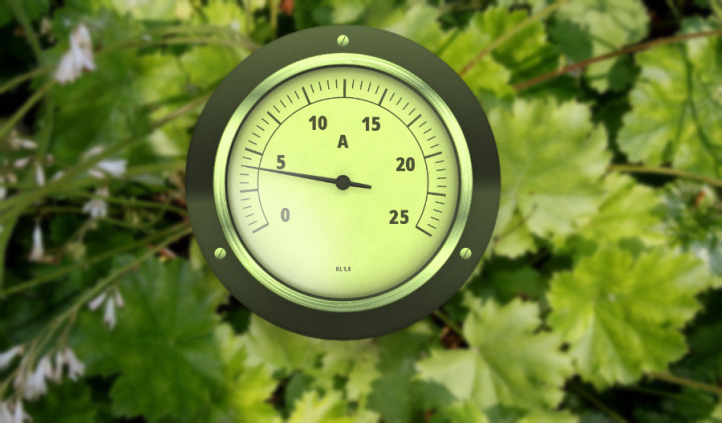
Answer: 4 A
